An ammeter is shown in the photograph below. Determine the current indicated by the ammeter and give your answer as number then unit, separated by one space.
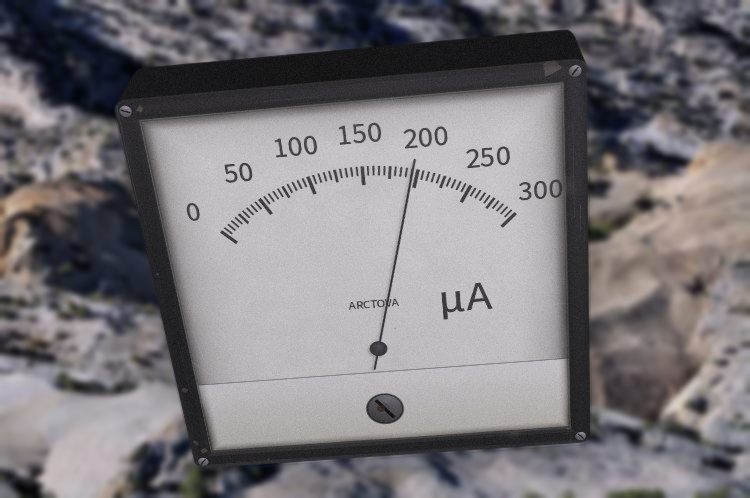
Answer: 195 µA
